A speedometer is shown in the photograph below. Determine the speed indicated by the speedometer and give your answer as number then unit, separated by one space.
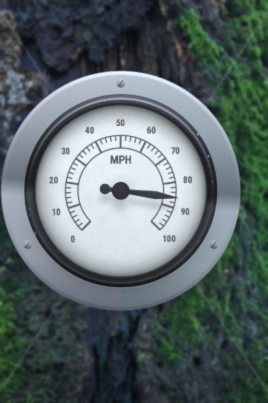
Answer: 86 mph
